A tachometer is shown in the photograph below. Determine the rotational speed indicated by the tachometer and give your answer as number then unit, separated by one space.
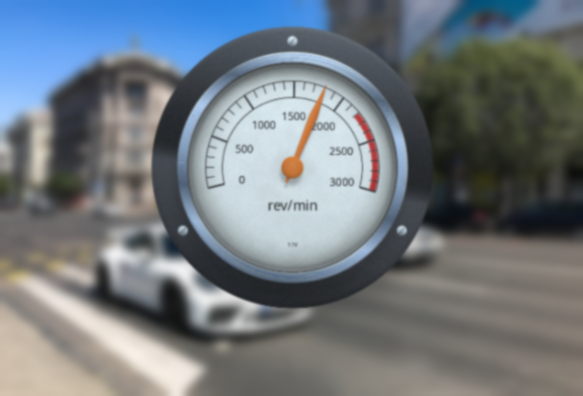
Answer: 1800 rpm
